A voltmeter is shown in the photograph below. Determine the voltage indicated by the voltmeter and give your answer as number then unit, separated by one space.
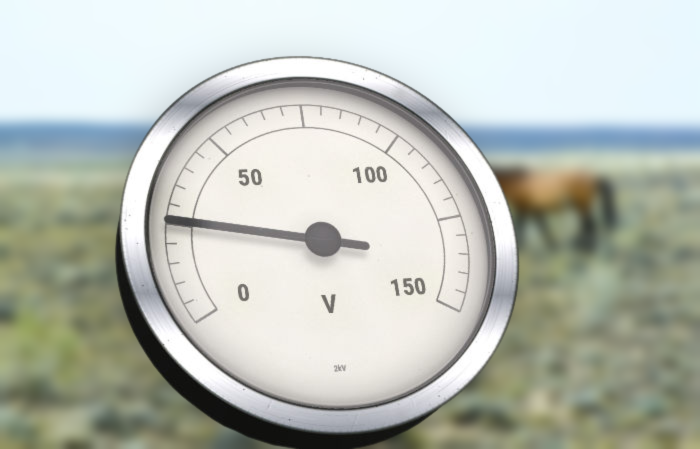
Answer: 25 V
